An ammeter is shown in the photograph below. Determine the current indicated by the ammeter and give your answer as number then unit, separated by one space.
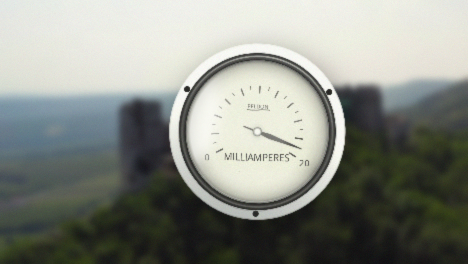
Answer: 19 mA
